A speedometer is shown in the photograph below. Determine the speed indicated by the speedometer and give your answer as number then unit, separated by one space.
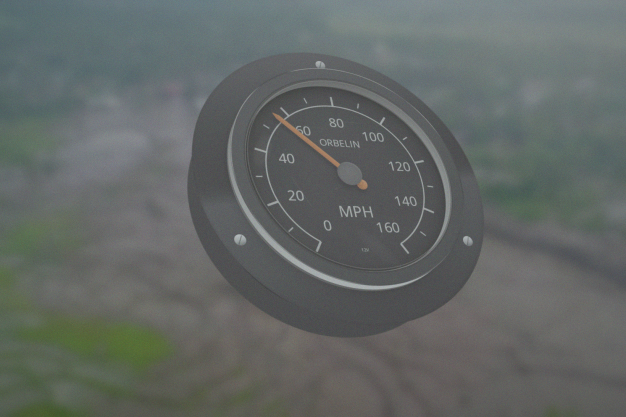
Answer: 55 mph
